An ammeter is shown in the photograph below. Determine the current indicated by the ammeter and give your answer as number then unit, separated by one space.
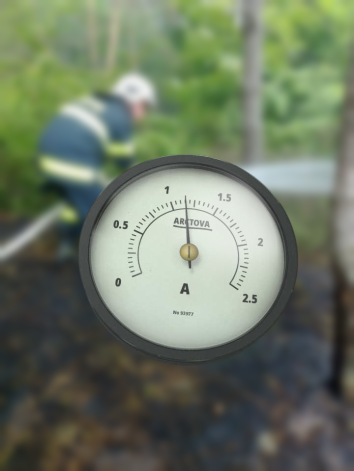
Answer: 1.15 A
